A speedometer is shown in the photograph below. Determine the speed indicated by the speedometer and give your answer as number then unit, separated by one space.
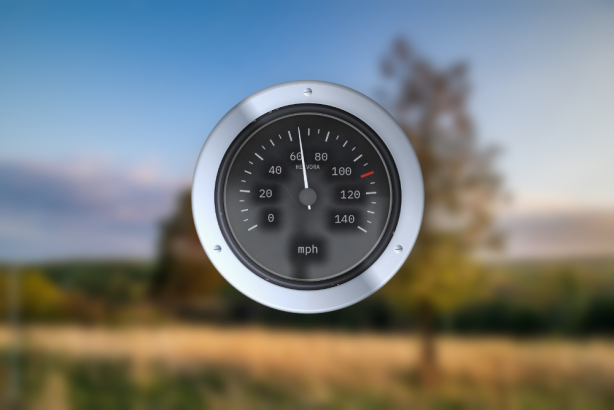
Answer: 65 mph
